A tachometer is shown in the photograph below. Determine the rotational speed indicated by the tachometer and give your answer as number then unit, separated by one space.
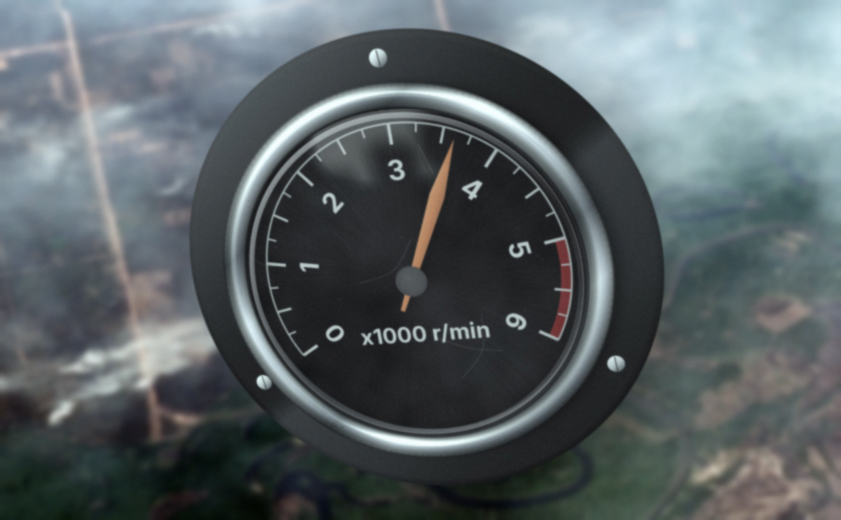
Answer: 3625 rpm
